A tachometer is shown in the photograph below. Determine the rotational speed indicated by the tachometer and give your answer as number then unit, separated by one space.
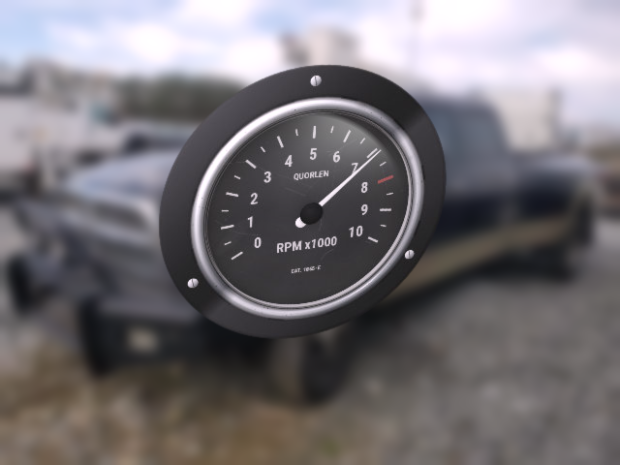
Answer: 7000 rpm
